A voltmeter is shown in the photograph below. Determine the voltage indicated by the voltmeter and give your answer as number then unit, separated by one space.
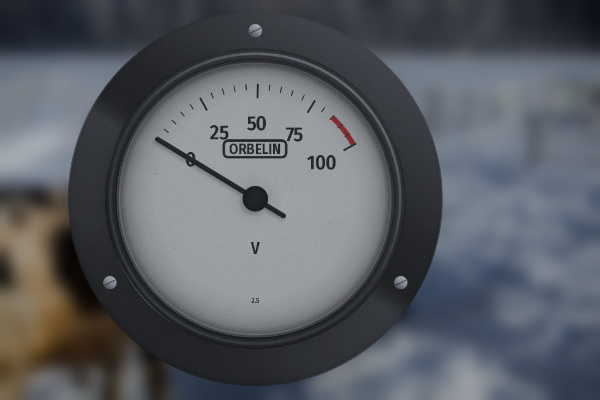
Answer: 0 V
